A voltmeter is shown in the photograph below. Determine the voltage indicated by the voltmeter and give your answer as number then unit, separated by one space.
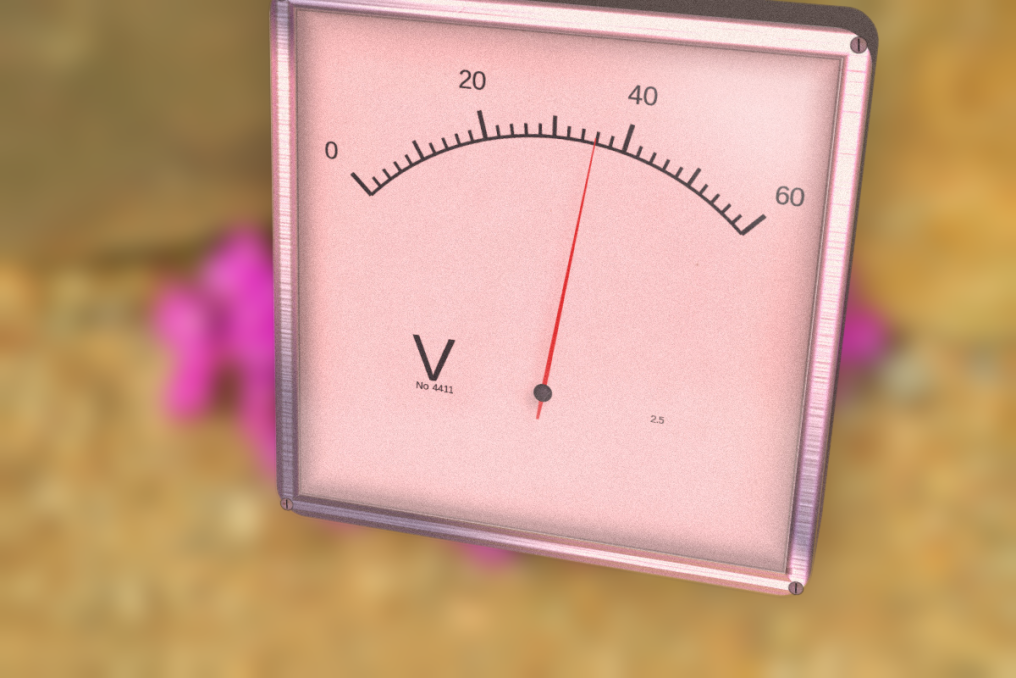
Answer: 36 V
